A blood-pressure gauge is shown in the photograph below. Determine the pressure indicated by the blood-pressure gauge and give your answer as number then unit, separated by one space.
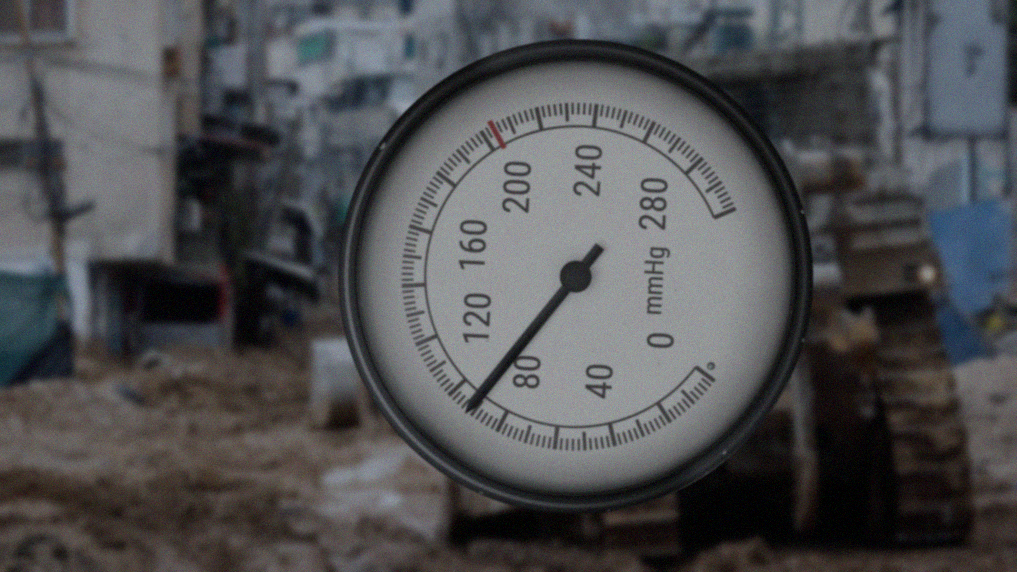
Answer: 92 mmHg
